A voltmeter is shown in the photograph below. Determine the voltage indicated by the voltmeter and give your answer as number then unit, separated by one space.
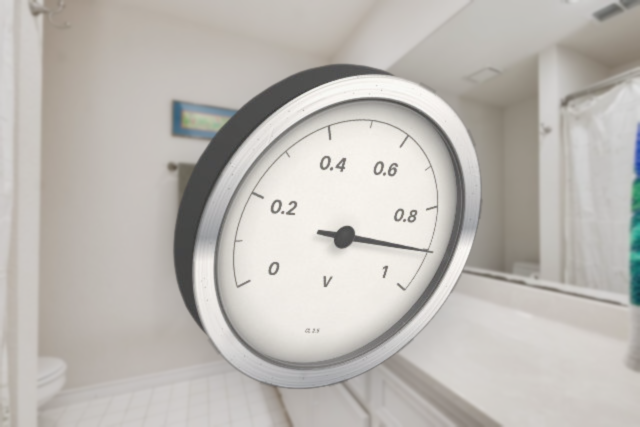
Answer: 0.9 V
